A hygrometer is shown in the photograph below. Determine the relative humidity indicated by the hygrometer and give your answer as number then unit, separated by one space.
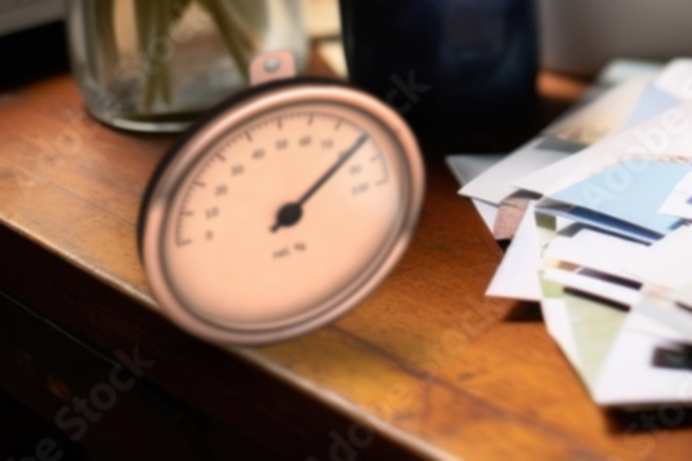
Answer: 80 %
